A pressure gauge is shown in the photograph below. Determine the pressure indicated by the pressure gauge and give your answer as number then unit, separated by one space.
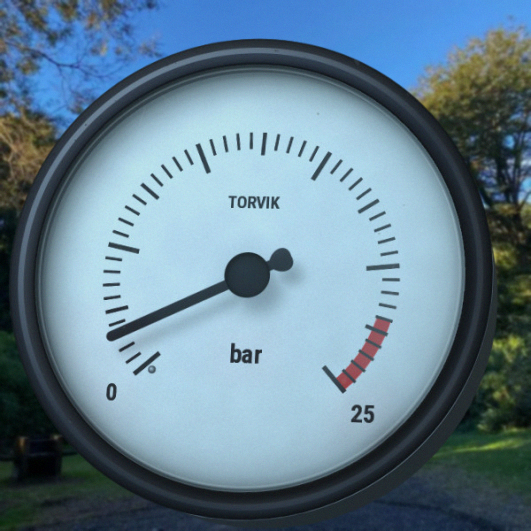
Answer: 1.5 bar
